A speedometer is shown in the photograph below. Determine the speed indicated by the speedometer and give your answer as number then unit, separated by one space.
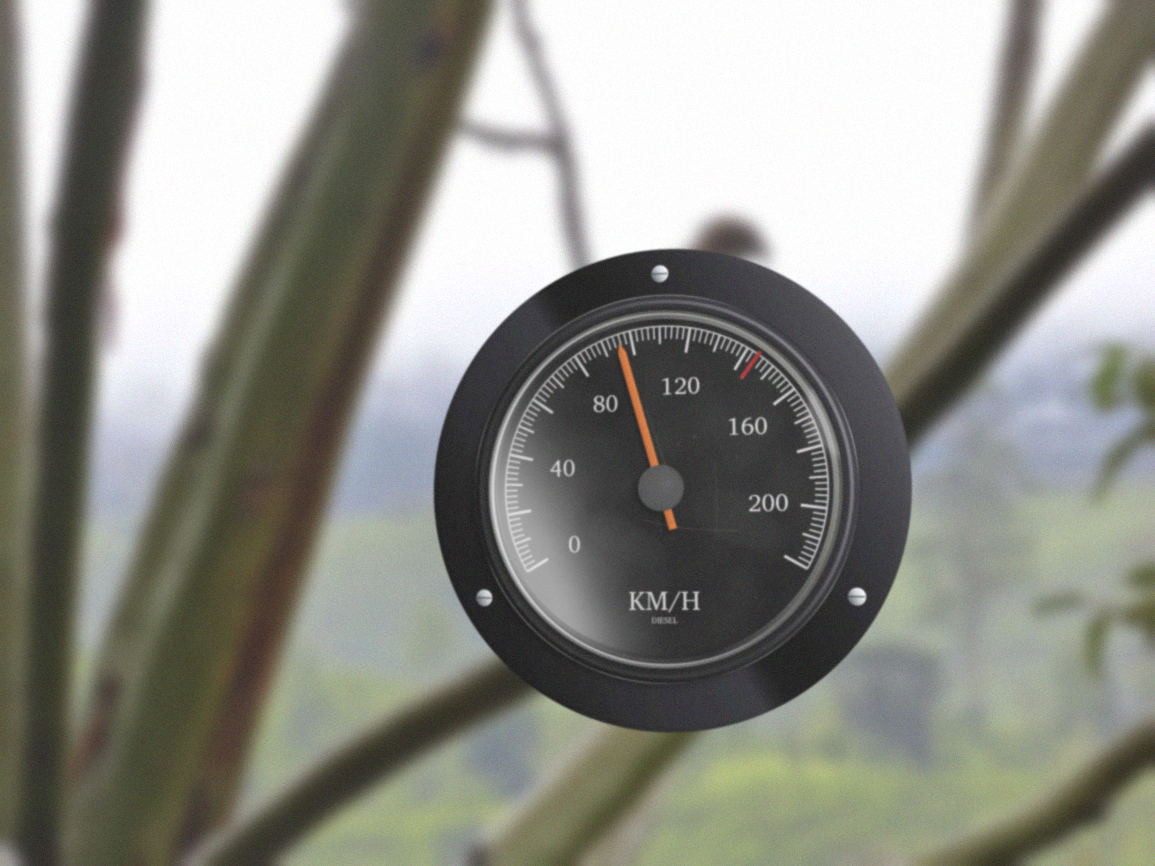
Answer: 96 km/h
